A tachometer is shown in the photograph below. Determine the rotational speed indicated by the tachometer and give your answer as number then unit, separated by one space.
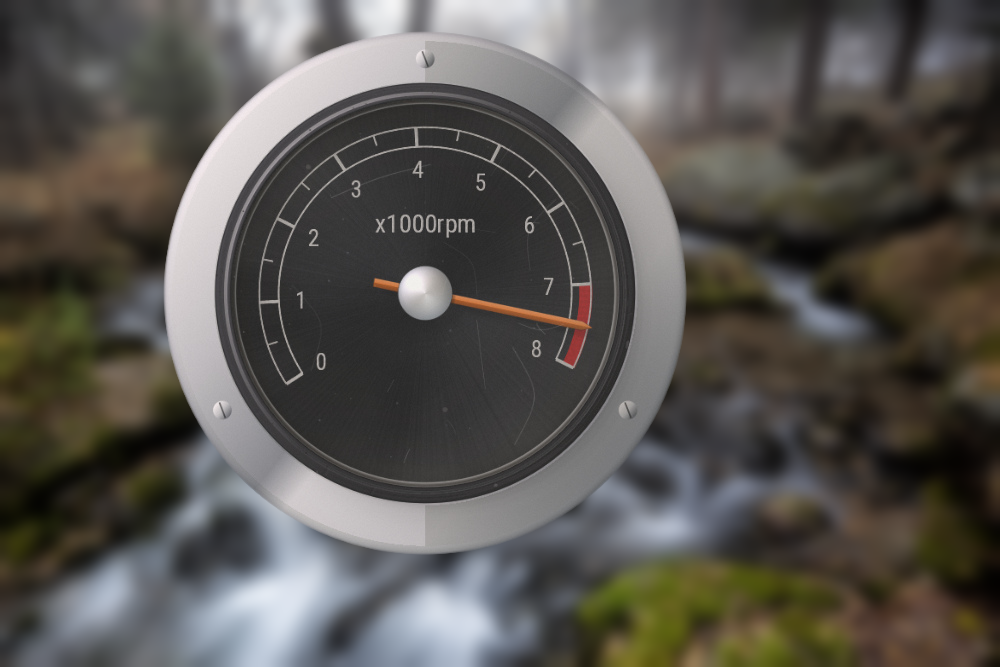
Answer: 7500 rpm
